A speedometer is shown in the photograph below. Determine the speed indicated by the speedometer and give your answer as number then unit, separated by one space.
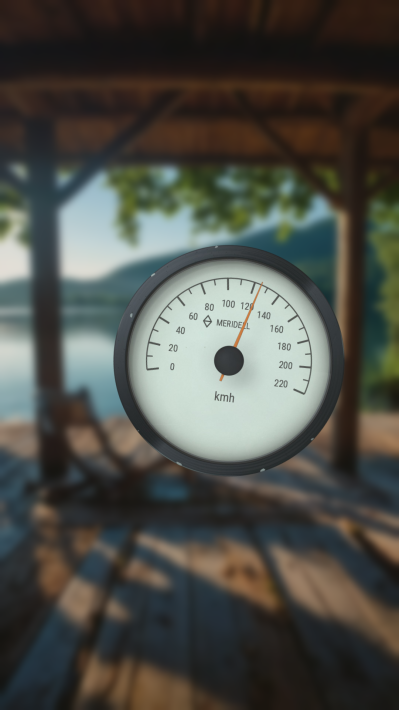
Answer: 125 km/h
